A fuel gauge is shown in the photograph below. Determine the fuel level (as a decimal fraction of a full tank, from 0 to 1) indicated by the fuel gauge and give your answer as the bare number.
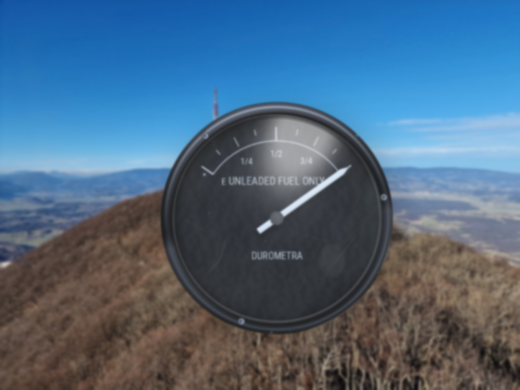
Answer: 1
